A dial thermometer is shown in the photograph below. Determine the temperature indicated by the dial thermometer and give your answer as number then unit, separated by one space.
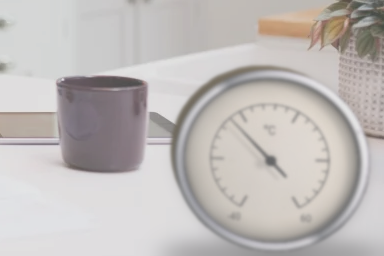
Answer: -4 °C
